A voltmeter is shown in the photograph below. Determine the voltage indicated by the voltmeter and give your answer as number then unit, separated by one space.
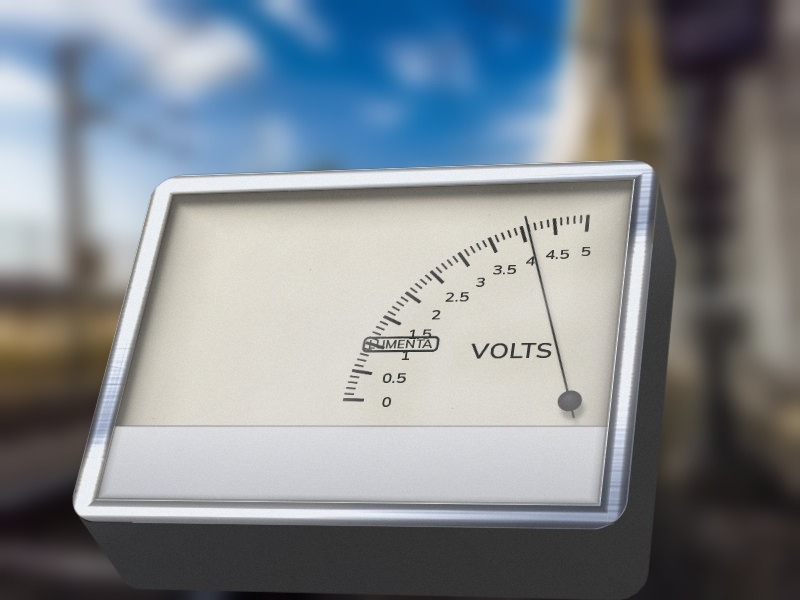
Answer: 4.1 V
